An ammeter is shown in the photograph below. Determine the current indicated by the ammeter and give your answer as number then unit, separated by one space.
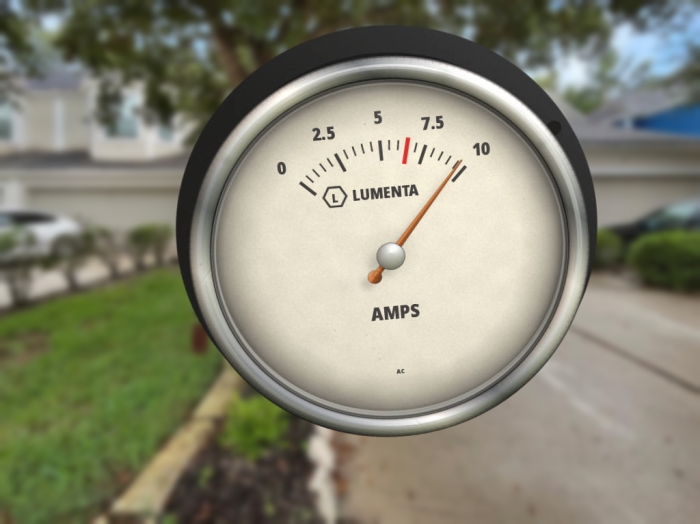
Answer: 9.5 A
